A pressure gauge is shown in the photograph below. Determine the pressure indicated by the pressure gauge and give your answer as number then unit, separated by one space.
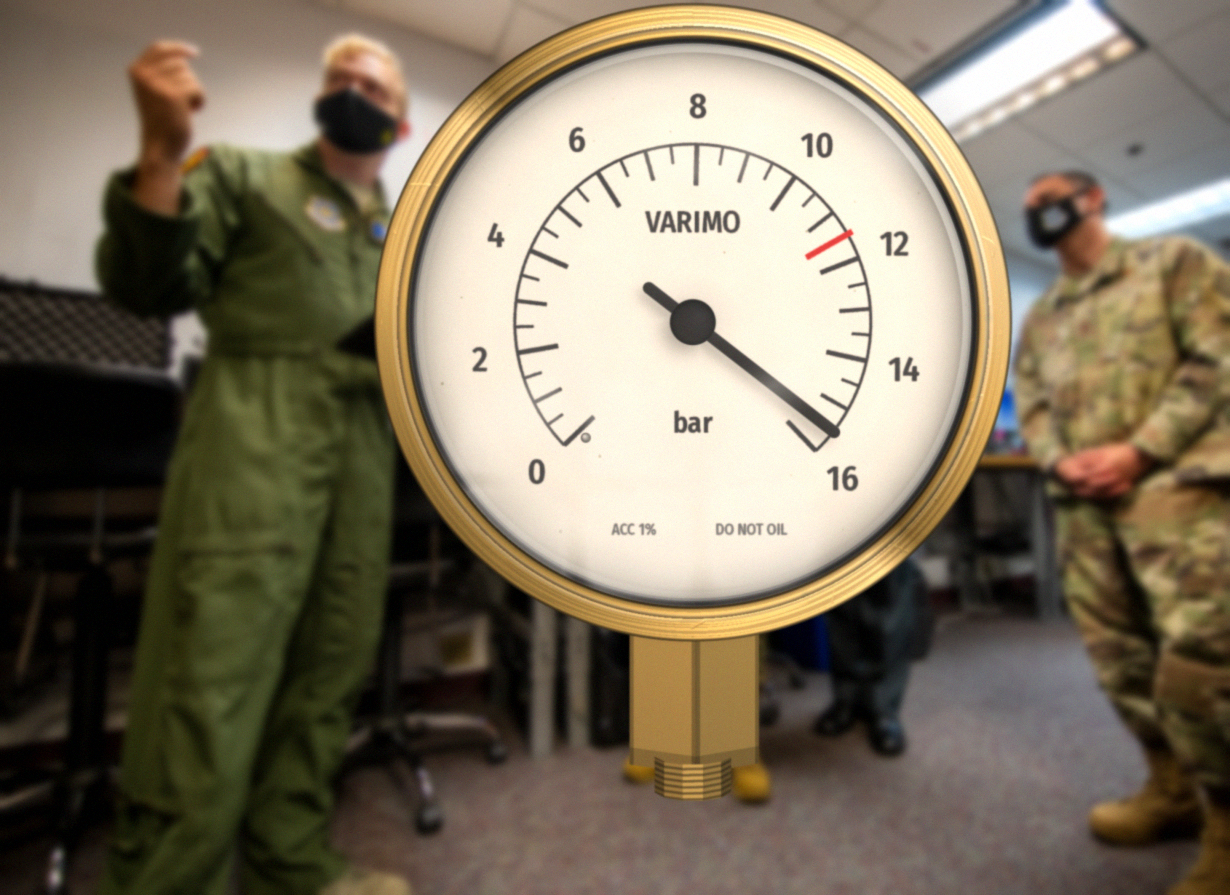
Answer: 15.5 bar
